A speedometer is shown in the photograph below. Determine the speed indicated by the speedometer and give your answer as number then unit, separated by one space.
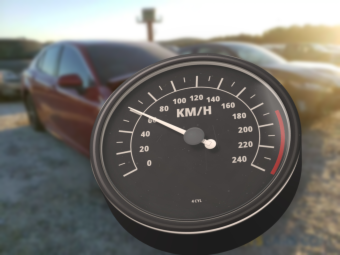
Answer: 60 km/h
